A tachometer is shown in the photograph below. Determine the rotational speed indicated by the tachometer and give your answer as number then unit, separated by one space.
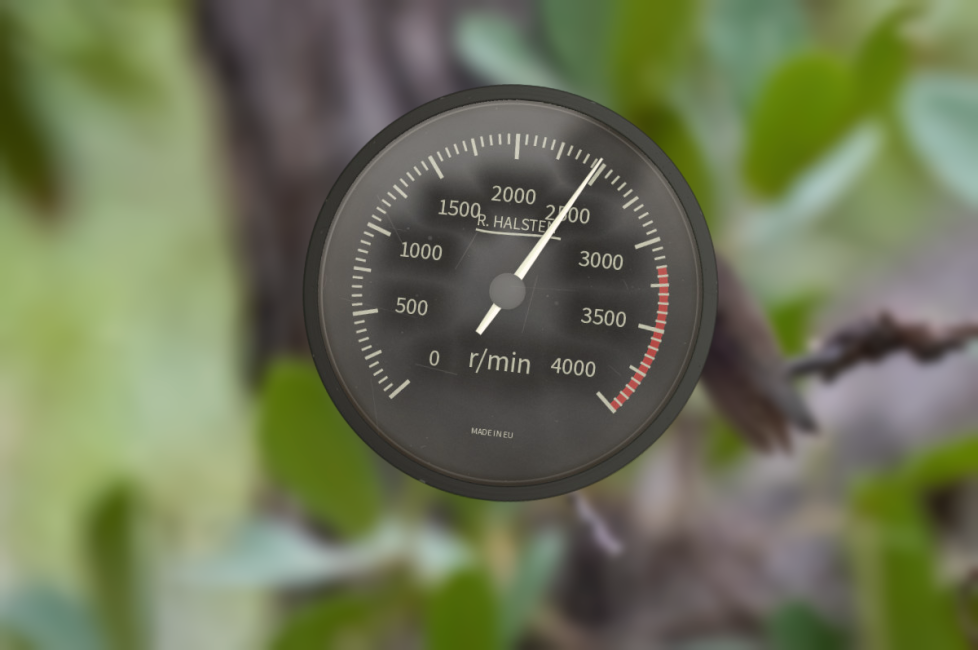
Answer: 2475 rpm
